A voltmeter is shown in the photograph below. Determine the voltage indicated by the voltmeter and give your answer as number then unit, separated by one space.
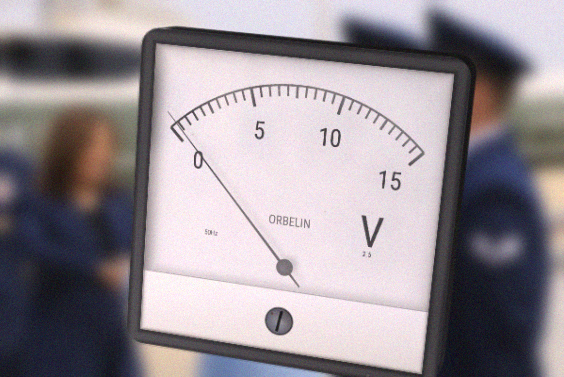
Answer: 0.5 V
